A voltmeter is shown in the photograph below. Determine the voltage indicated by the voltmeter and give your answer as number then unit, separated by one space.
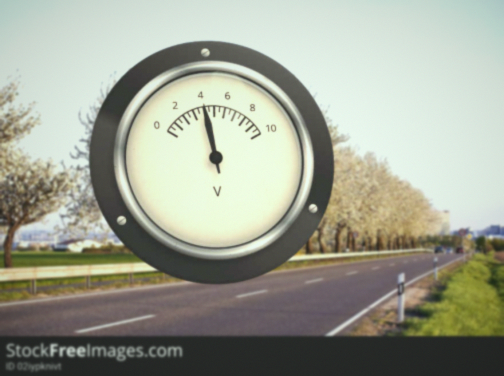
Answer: 4 V
